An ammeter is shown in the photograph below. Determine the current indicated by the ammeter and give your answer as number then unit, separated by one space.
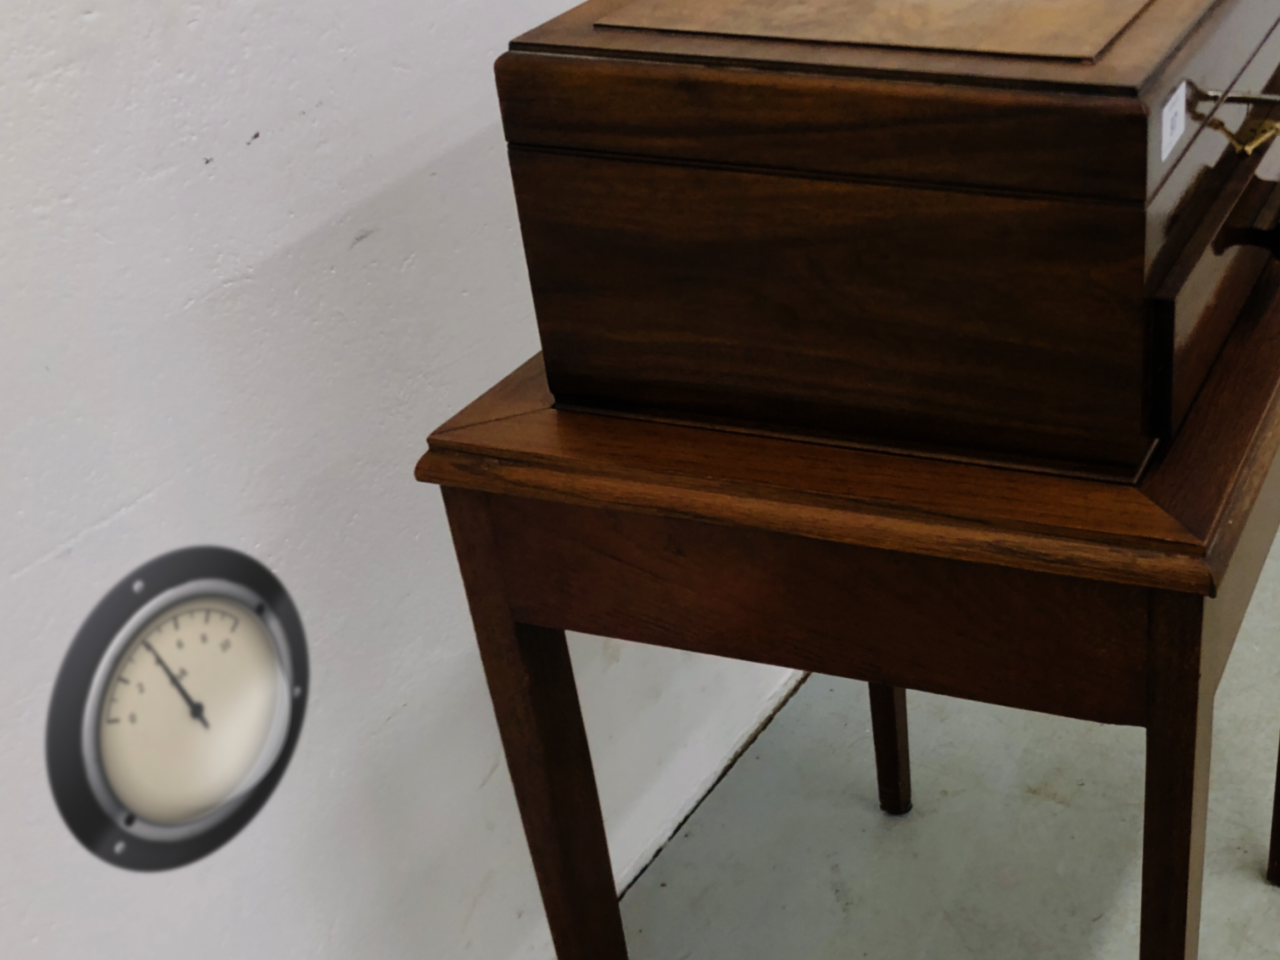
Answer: 4 mA
